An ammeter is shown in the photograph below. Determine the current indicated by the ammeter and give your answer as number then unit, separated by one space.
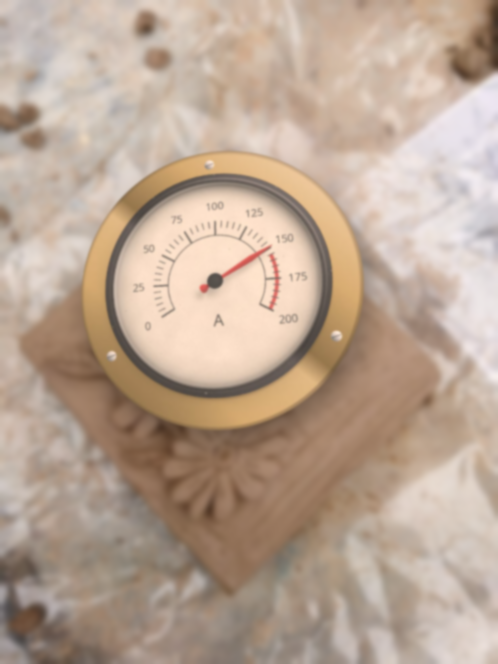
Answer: 150 A
